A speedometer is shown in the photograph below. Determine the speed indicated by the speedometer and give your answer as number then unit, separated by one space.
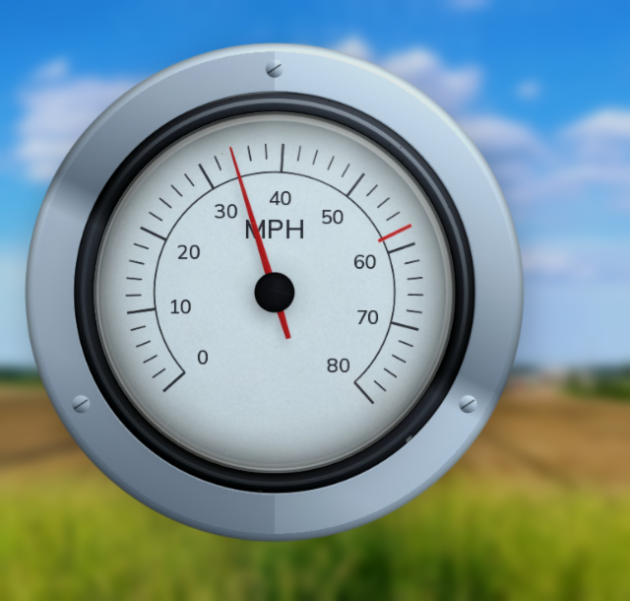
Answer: 34 mph
